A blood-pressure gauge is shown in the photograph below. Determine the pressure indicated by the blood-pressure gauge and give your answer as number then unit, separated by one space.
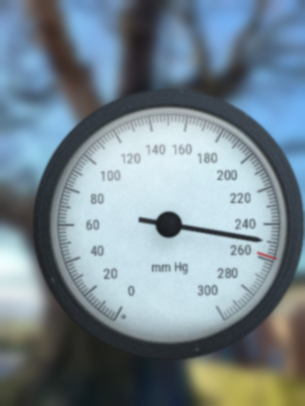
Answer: 250 mmHg
